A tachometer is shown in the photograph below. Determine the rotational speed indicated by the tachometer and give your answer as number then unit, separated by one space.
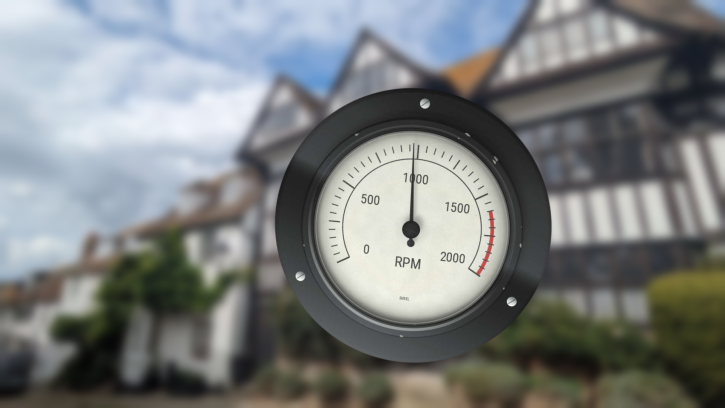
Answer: 975 rpm
